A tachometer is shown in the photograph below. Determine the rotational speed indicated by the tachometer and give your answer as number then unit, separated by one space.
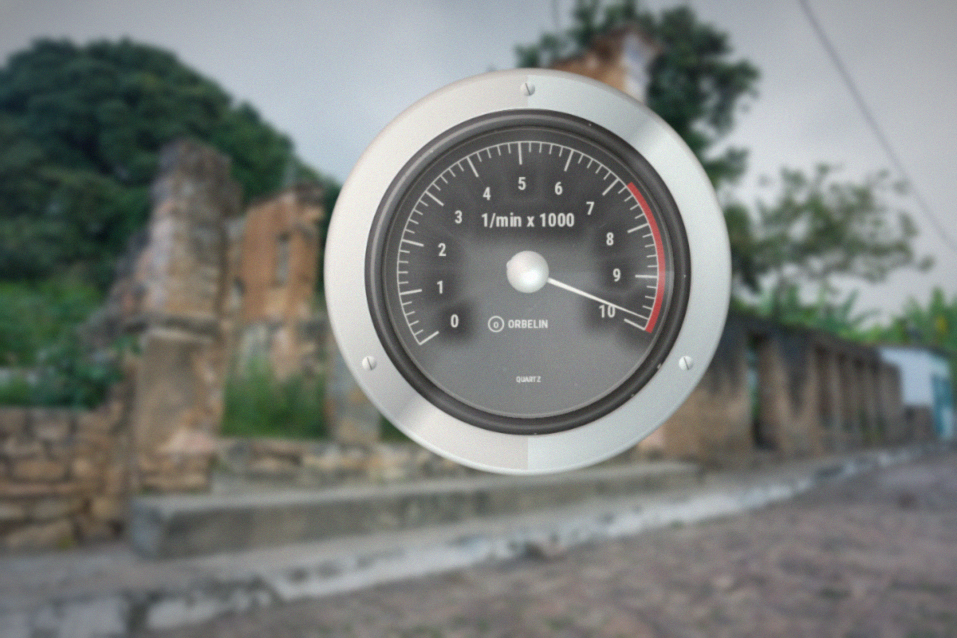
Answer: 9800 rpm
